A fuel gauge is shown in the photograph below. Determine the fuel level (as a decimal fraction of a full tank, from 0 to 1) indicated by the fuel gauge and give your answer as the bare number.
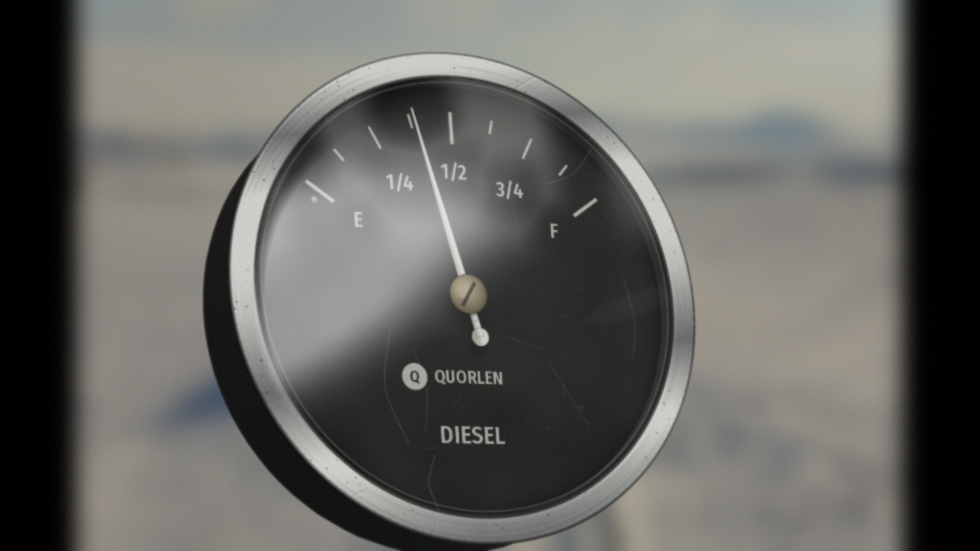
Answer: 0.375
